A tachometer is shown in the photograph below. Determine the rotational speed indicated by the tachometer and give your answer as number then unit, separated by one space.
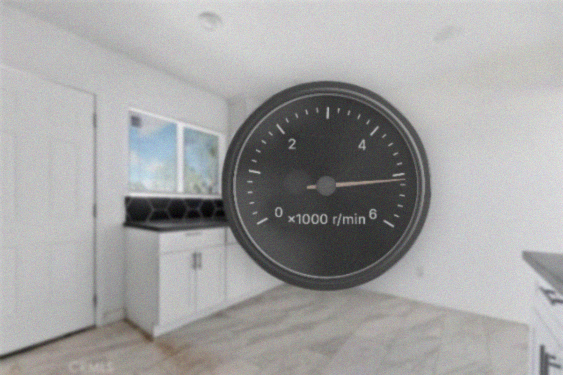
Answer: 5100 rpm
